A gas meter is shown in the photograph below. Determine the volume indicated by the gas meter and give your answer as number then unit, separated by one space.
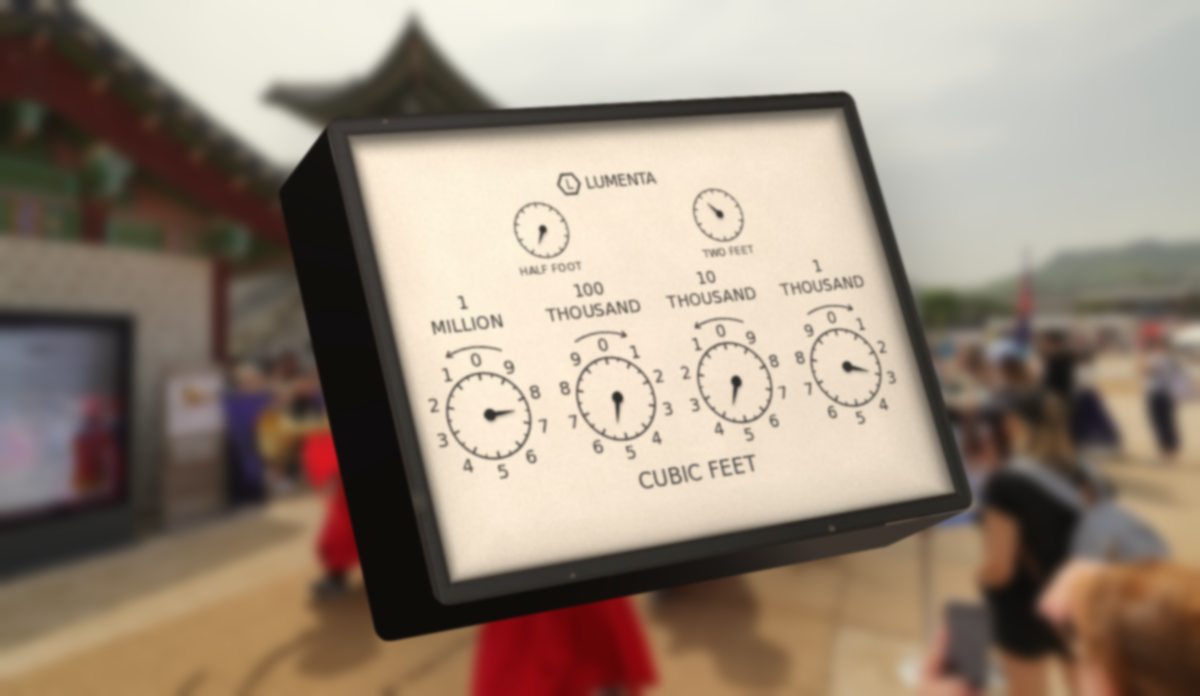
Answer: 754300 ft³
